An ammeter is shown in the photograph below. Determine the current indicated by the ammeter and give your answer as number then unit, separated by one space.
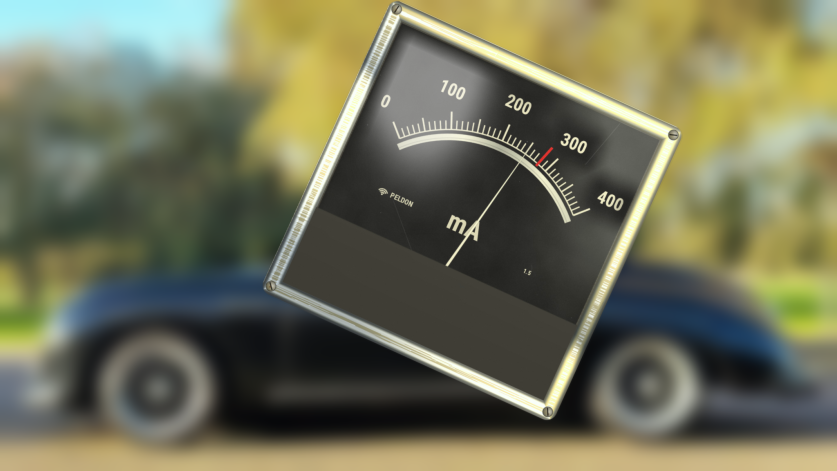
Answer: 250 mA
